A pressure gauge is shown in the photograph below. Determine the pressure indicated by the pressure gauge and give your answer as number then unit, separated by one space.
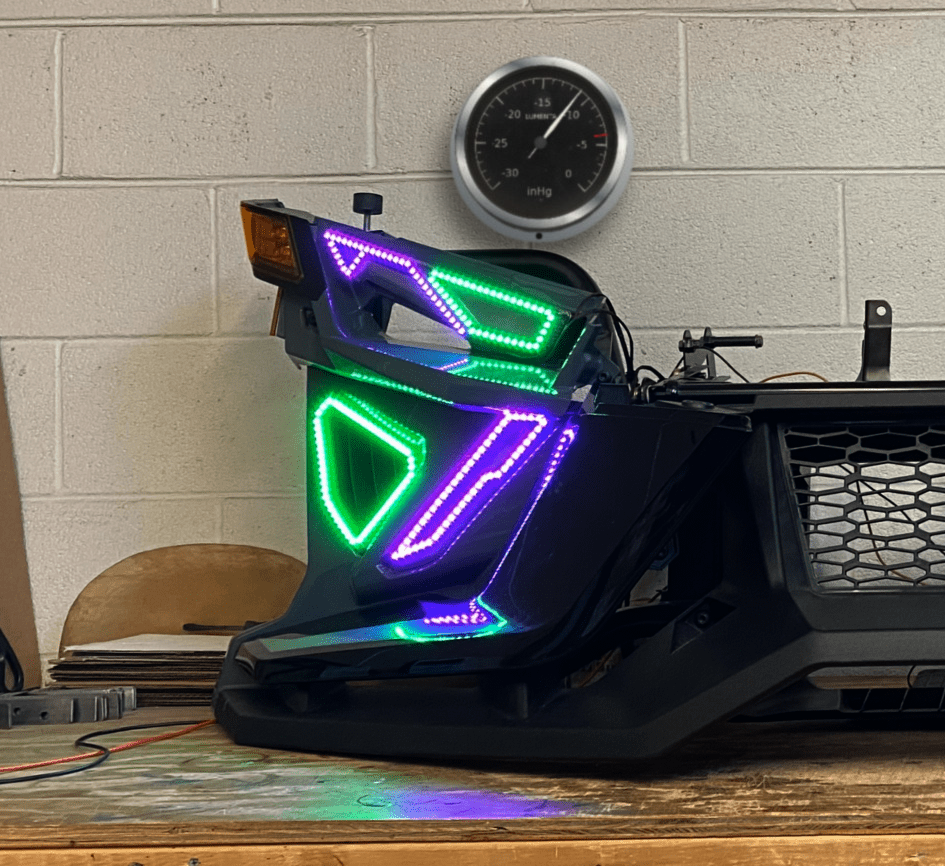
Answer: -11 inHg
